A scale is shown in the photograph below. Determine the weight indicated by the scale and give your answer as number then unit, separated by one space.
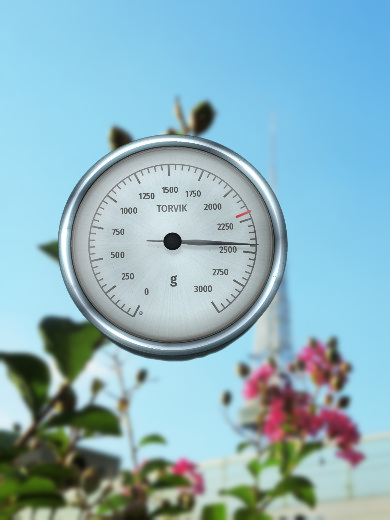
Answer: 2450 g
